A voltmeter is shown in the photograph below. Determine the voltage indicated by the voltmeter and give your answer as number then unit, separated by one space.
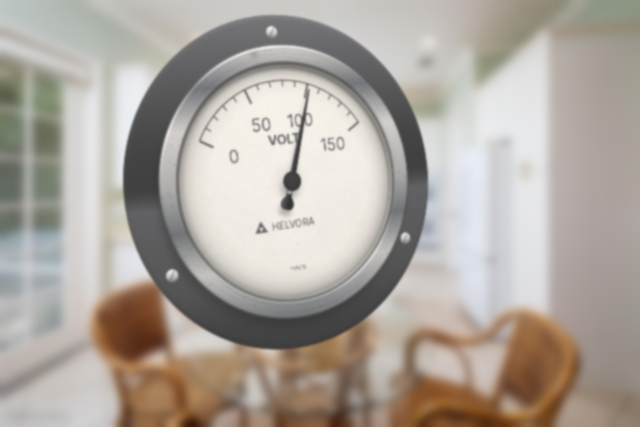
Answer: 100 V
